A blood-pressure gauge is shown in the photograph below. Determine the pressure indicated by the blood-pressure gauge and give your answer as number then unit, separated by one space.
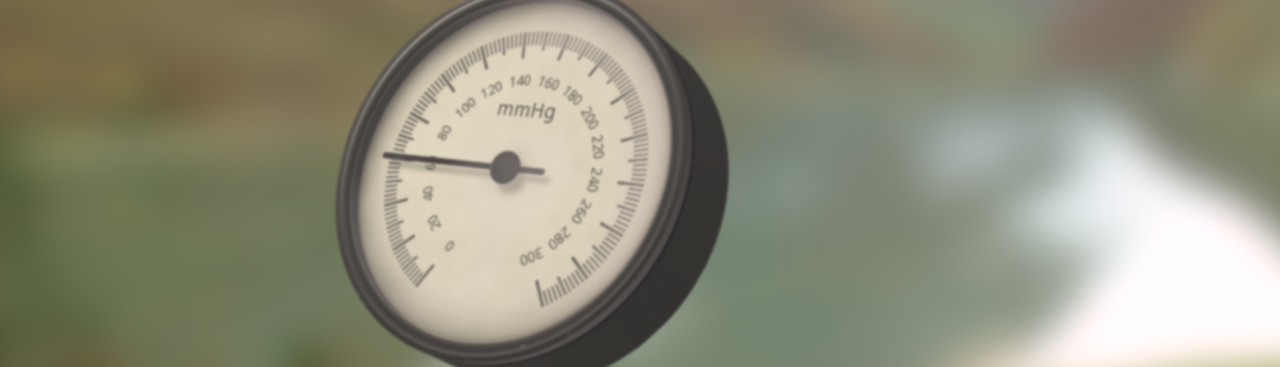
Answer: 60 mmHg
